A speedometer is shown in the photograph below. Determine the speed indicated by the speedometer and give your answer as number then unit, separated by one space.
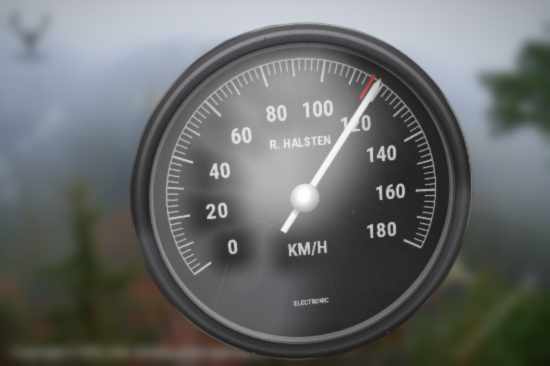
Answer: 118 km/h
